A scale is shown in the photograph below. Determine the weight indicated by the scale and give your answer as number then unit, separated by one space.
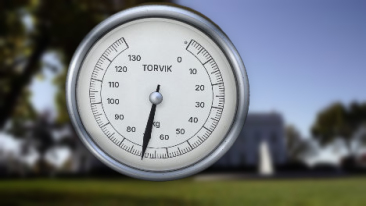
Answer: 70 kg
